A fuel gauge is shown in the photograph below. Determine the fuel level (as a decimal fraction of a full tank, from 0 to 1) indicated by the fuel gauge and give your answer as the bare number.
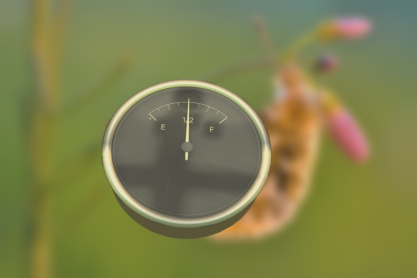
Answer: 0.5
